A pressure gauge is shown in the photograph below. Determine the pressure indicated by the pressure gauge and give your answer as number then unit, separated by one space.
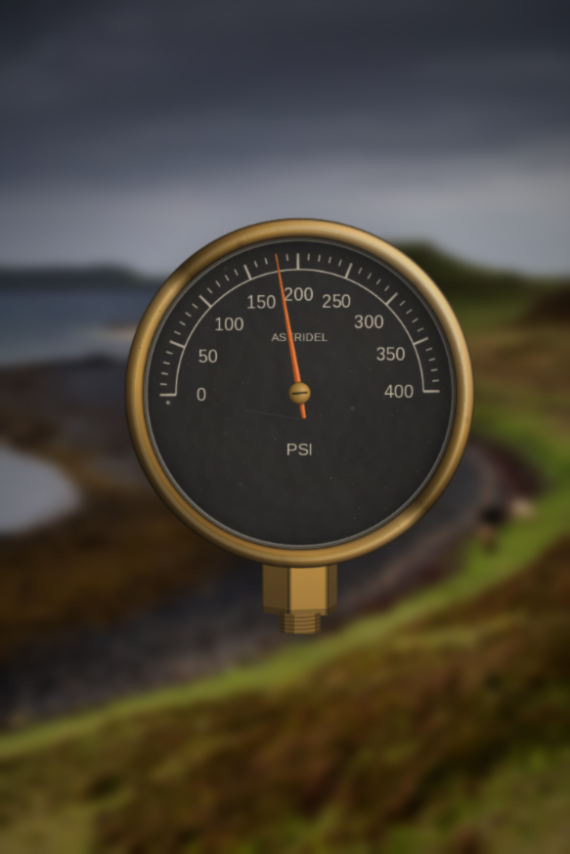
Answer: 180 psi
